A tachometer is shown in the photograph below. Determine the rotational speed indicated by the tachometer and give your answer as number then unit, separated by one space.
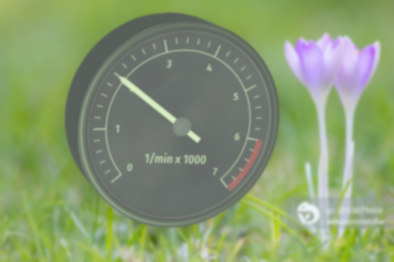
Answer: 2000 rpm
